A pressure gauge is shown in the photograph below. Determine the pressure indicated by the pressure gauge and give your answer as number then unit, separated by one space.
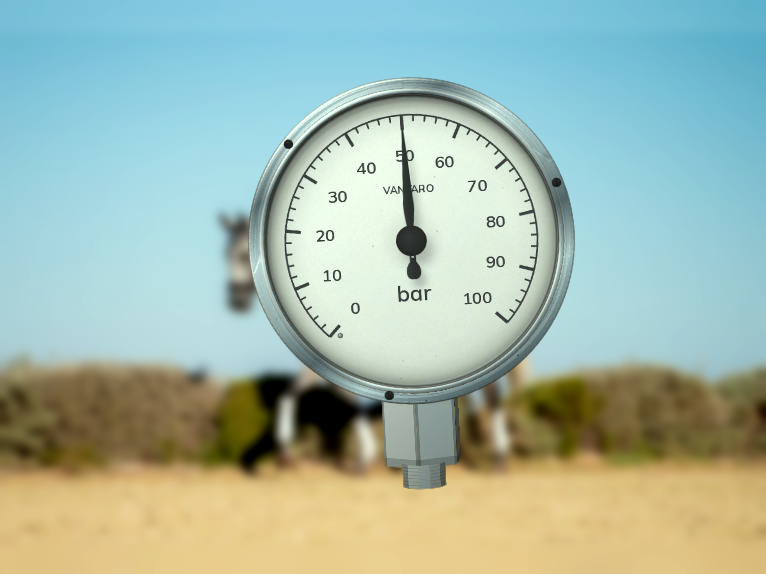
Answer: 50 bar
